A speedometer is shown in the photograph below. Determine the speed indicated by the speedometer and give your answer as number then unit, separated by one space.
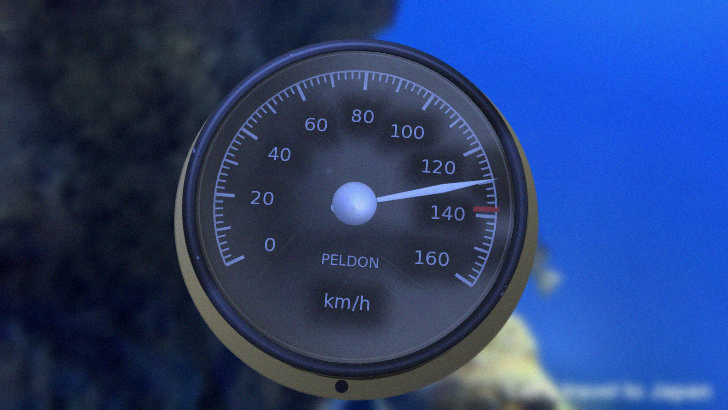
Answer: 130 km/h
